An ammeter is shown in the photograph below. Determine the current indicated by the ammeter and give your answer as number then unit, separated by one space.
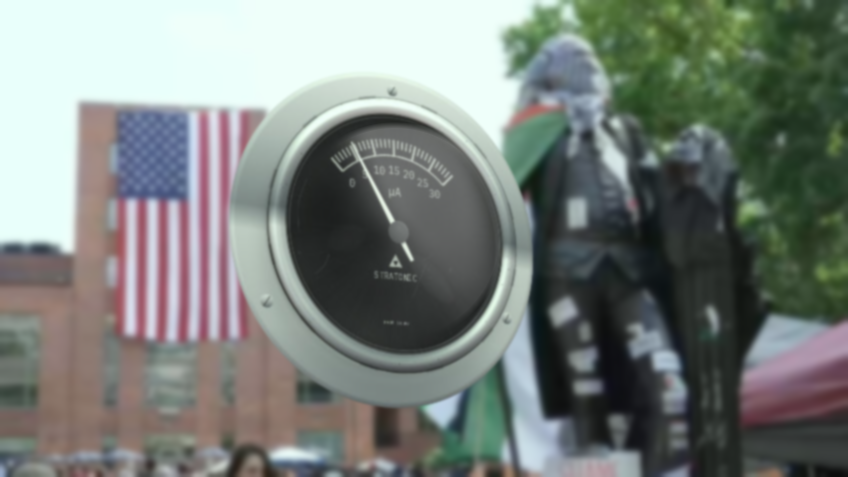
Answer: 5 µA
